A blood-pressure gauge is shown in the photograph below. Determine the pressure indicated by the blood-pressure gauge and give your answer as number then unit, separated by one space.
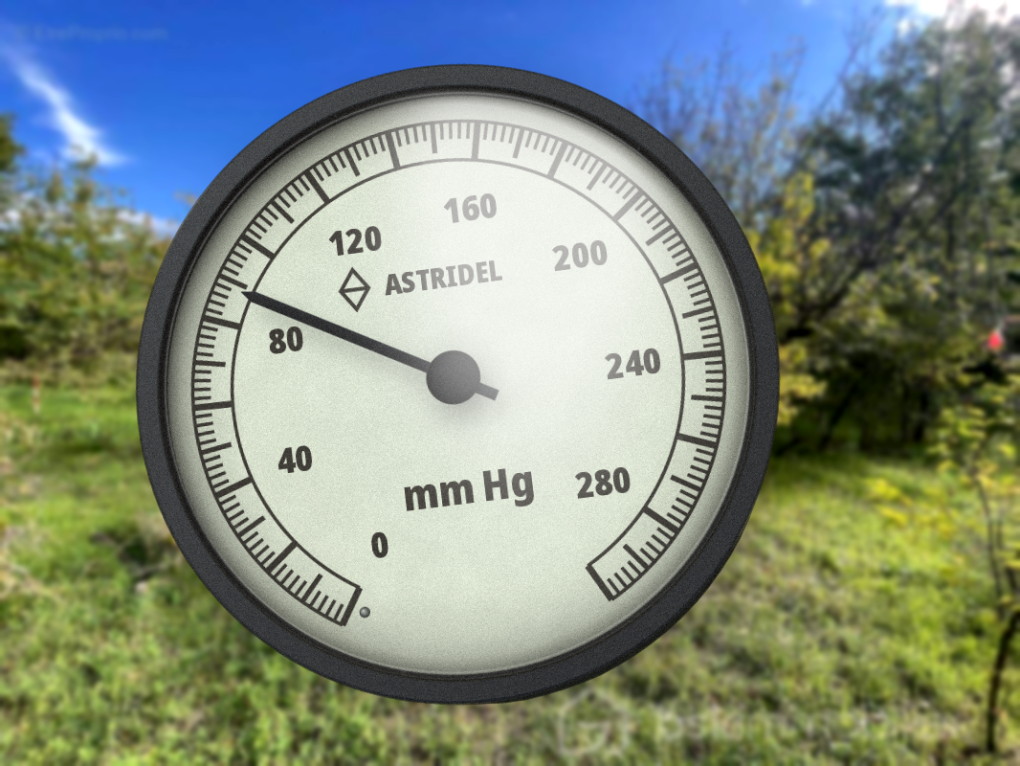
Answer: 88 mmHg
